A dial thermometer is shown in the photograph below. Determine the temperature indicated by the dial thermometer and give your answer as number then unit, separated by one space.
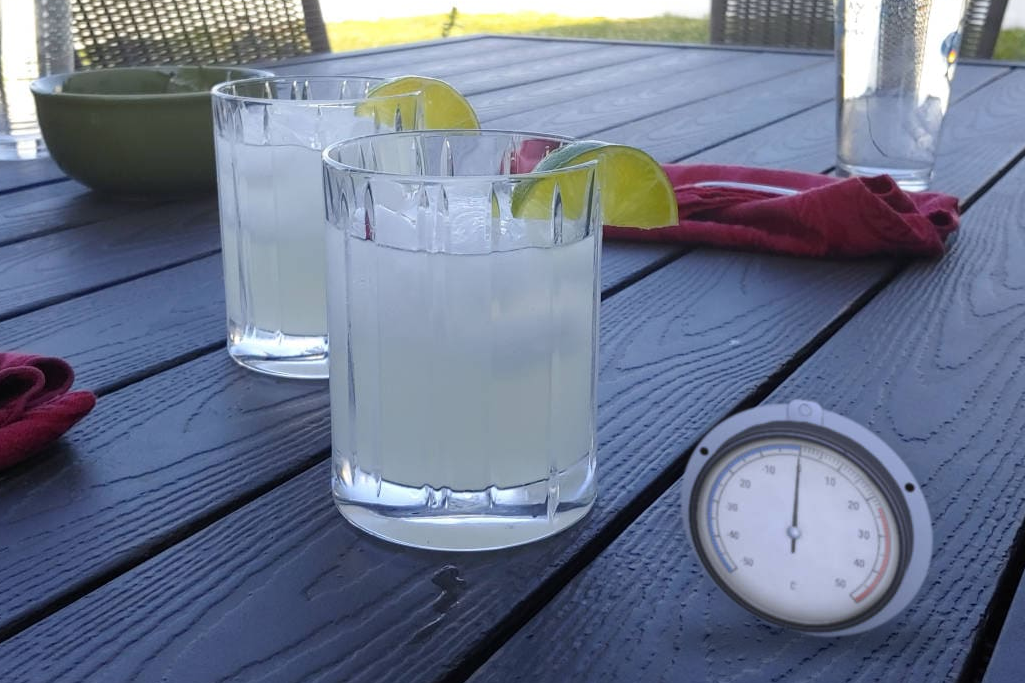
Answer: 0 °C
